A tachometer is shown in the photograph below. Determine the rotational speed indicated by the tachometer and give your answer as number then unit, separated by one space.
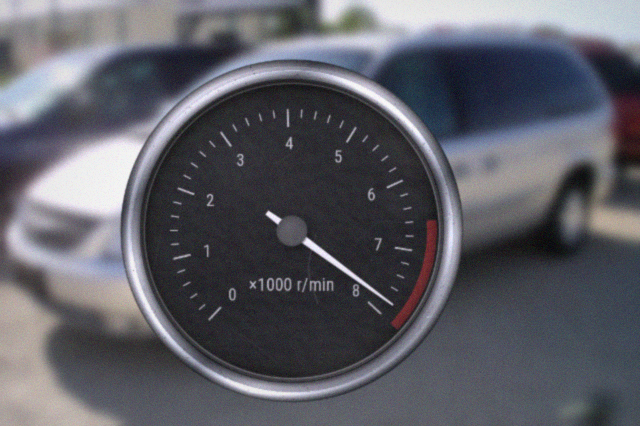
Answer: 7800 rpm
